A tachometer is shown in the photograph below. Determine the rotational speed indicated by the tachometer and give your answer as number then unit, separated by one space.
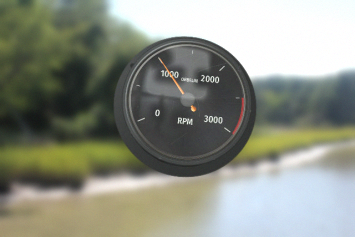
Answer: 1000 rpm
